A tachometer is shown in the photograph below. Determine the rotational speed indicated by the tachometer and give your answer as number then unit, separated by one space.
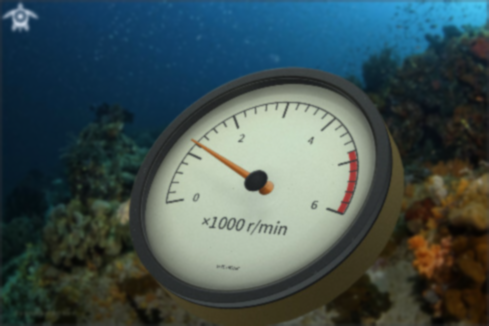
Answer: 1200 rpm
